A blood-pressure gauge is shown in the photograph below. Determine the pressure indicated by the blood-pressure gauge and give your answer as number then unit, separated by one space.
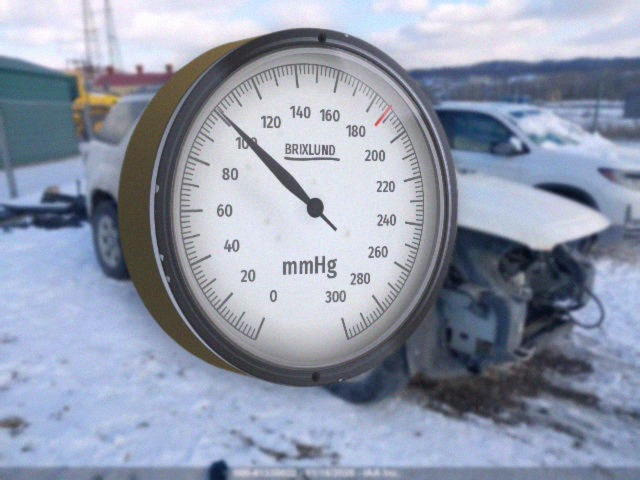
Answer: 100 mmHg
